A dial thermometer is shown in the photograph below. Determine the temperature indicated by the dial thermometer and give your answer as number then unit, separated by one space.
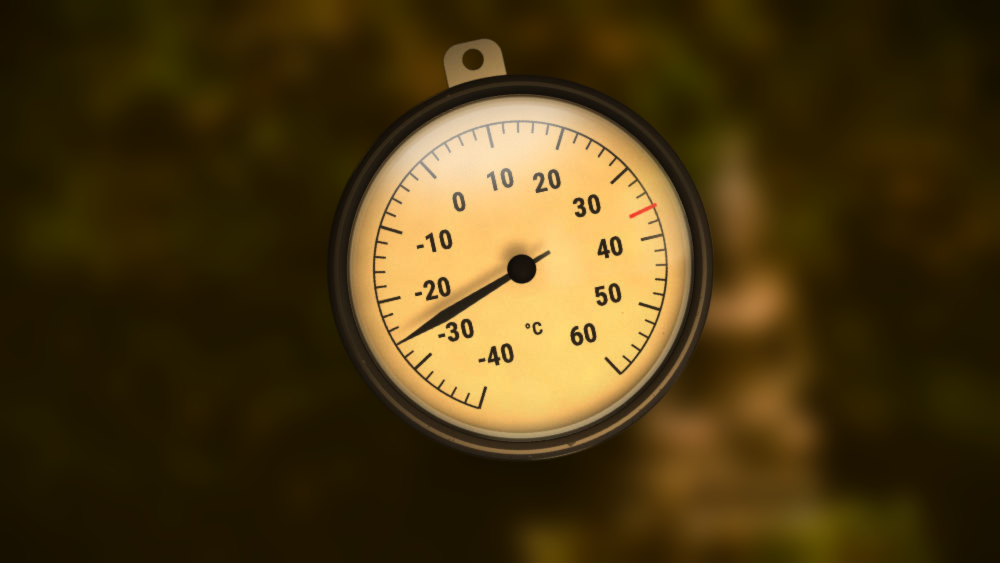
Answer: -26 °C
